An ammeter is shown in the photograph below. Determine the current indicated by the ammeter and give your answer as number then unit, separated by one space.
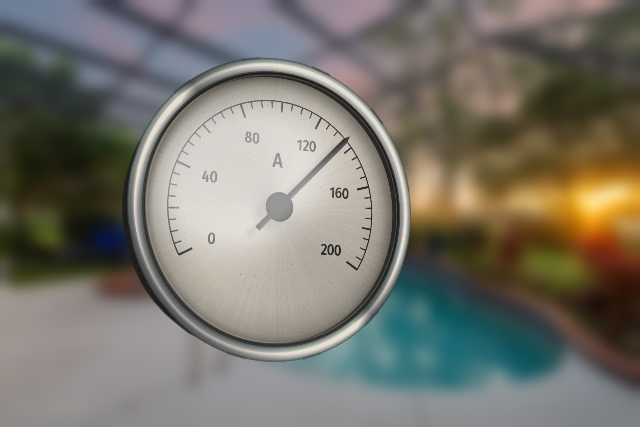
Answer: 135 A
